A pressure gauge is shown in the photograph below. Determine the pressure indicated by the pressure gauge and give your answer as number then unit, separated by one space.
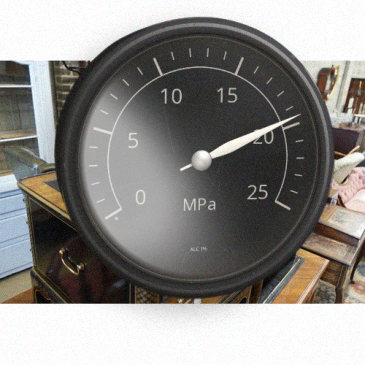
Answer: 19.5 MPa
